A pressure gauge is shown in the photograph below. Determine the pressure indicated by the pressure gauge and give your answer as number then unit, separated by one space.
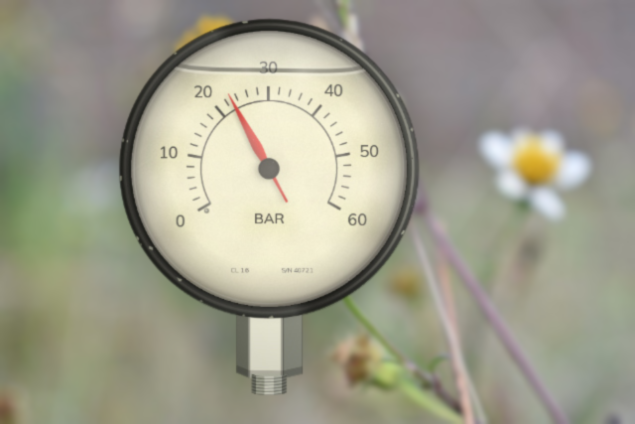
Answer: 23 bar
